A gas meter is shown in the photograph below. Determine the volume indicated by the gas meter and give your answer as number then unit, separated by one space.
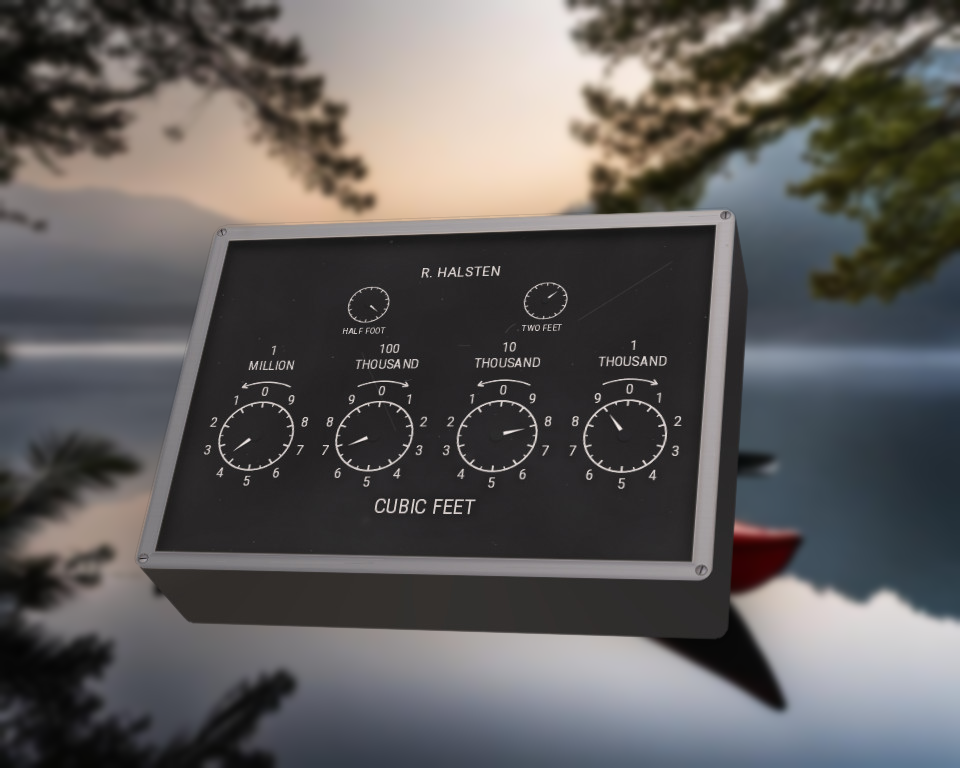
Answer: 367900 ft³
